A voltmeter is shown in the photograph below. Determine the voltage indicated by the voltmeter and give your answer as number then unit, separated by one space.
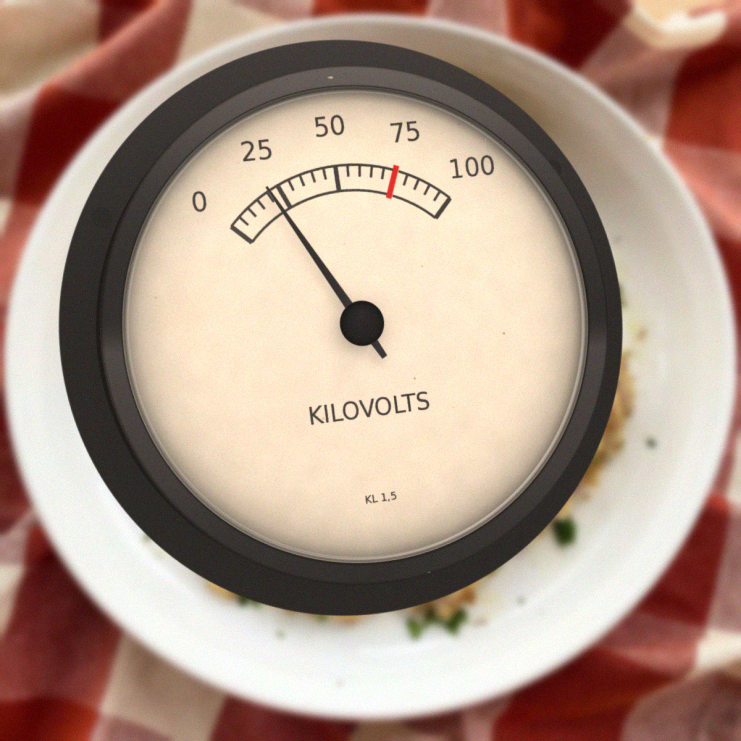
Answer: 20 kV
